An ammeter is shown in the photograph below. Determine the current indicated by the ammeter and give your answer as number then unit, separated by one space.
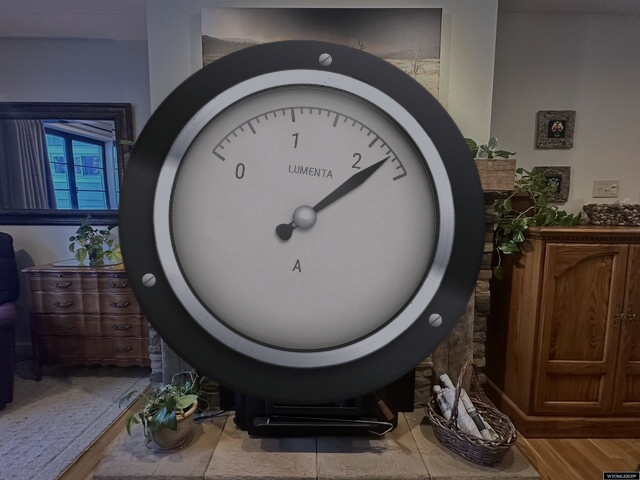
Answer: 2.25 A
